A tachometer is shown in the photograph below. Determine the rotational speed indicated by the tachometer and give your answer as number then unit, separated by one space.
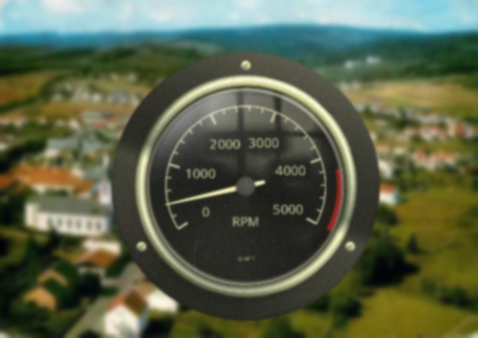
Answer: 400 rpm
